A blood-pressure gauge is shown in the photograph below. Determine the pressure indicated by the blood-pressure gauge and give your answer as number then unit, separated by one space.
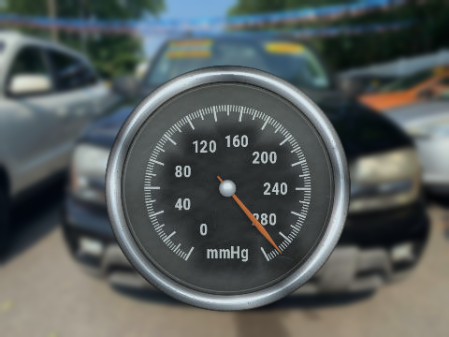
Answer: 290 mmHg
